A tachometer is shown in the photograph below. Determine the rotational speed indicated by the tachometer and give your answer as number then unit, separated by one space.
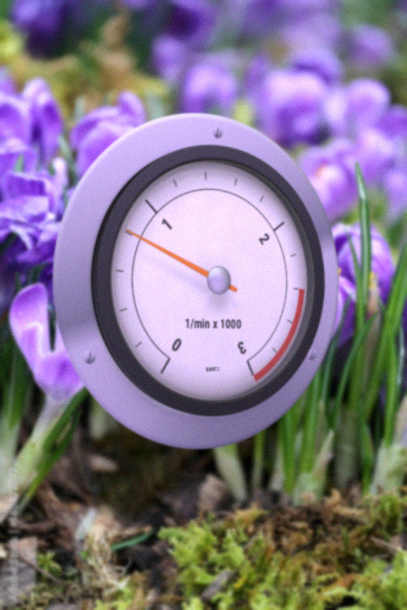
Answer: 800 rpm
